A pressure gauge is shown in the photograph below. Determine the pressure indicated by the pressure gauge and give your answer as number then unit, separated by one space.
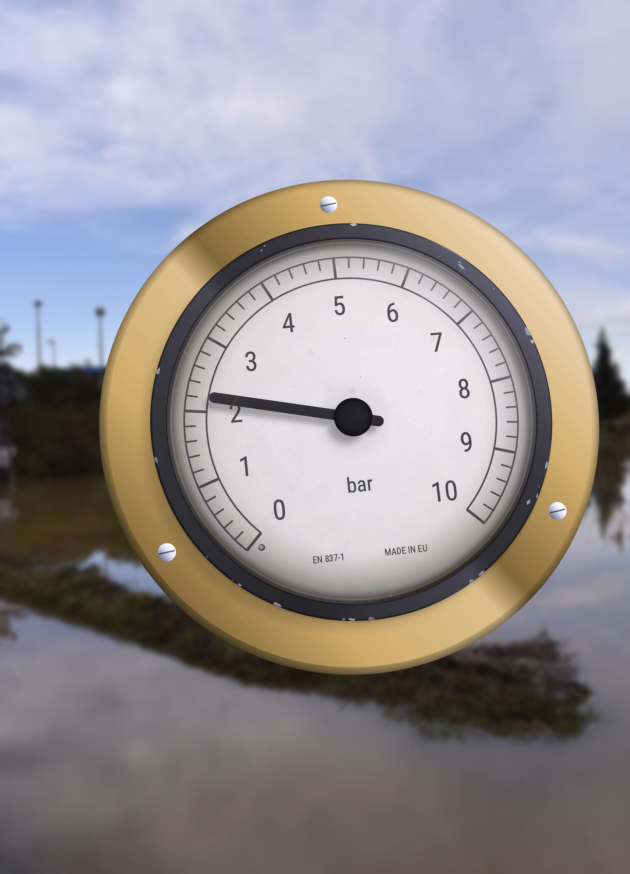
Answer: 2.2 bar
